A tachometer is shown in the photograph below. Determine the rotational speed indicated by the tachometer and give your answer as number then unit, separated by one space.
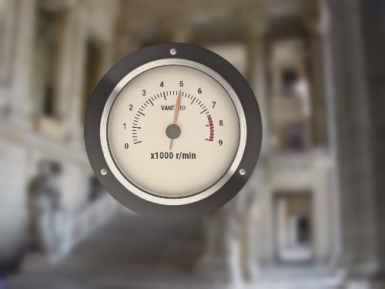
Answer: 5000 rpm
